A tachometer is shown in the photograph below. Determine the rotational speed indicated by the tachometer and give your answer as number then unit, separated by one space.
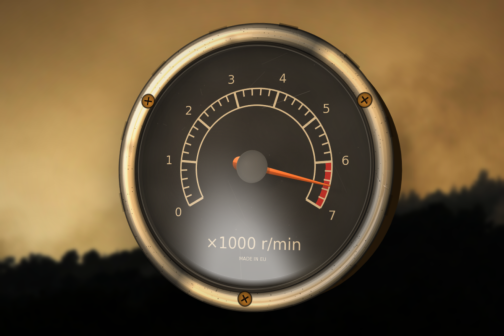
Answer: 6500 rpm
